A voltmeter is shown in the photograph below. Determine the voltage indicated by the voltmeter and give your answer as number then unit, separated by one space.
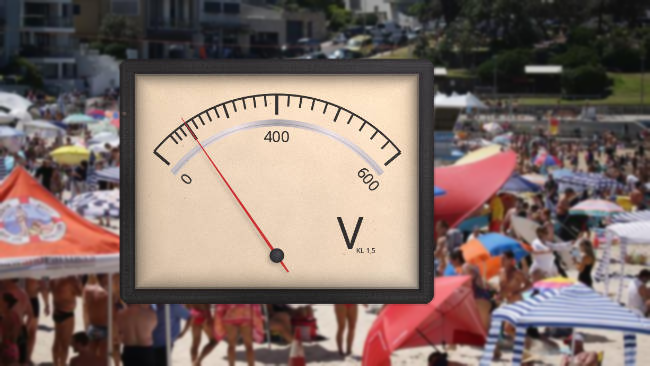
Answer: 200 V
